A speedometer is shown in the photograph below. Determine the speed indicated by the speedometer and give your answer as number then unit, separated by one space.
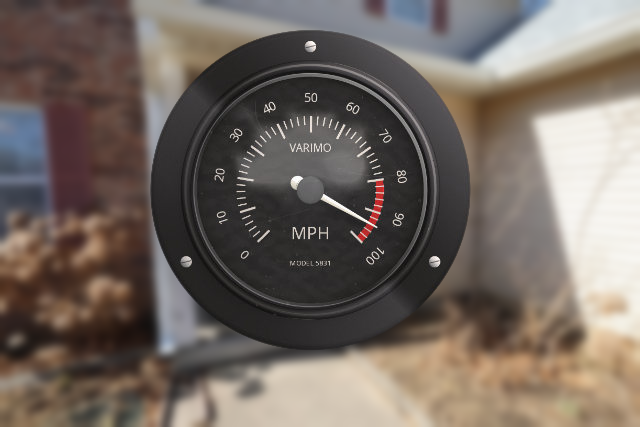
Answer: 94 mph
